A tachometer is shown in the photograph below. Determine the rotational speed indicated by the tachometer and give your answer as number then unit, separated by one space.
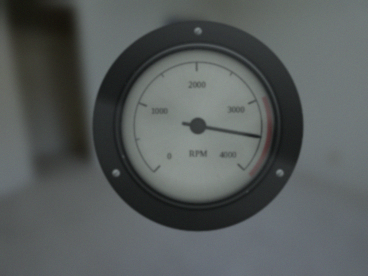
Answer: 3500 rpm
